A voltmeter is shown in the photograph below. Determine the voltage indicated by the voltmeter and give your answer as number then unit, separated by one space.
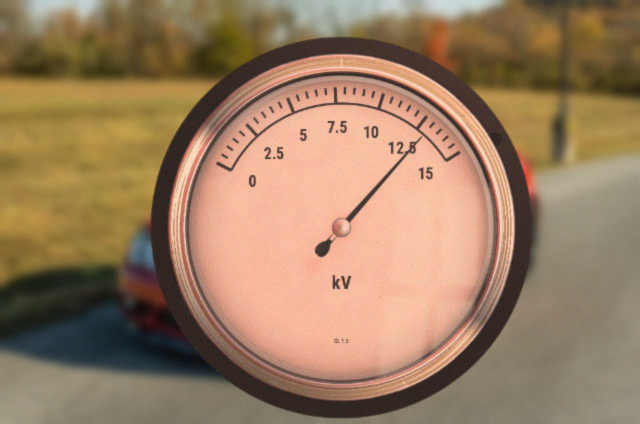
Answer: 13 kV
